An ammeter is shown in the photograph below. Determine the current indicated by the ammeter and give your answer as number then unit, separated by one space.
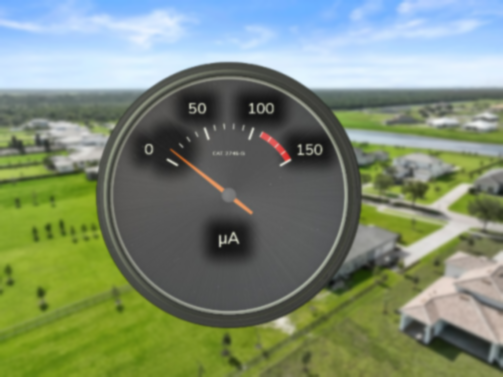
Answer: 10 µA
